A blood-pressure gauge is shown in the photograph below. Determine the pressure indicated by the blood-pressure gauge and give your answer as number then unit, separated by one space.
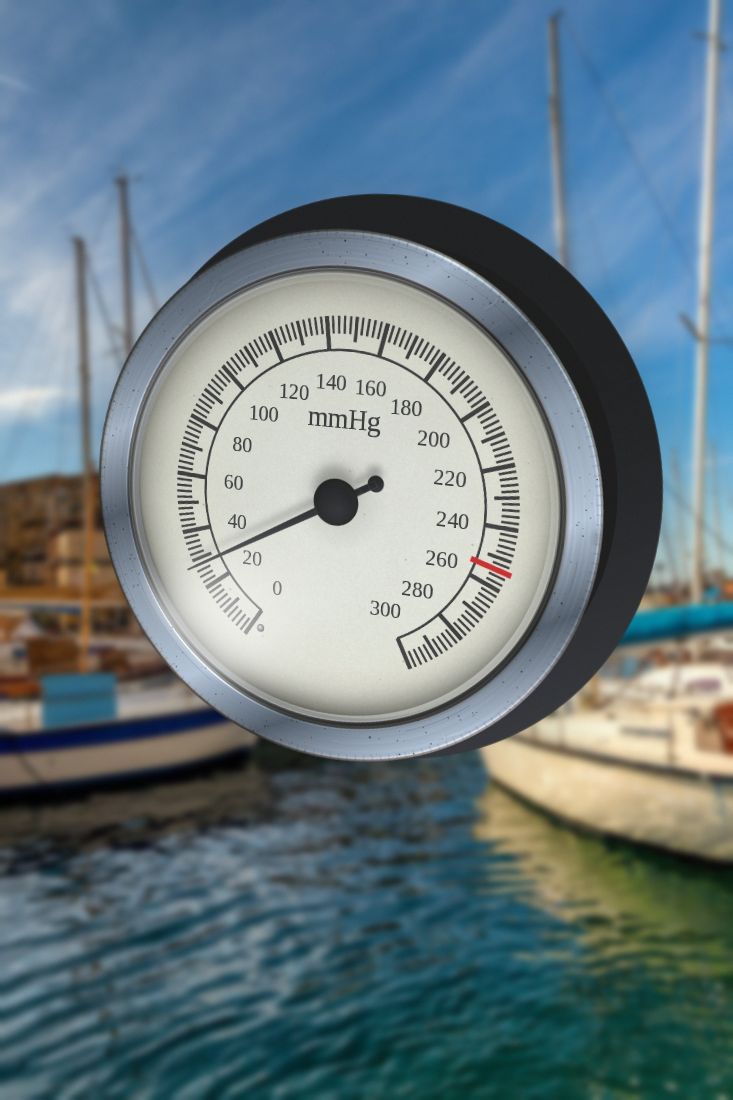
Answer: 28 mmHg
